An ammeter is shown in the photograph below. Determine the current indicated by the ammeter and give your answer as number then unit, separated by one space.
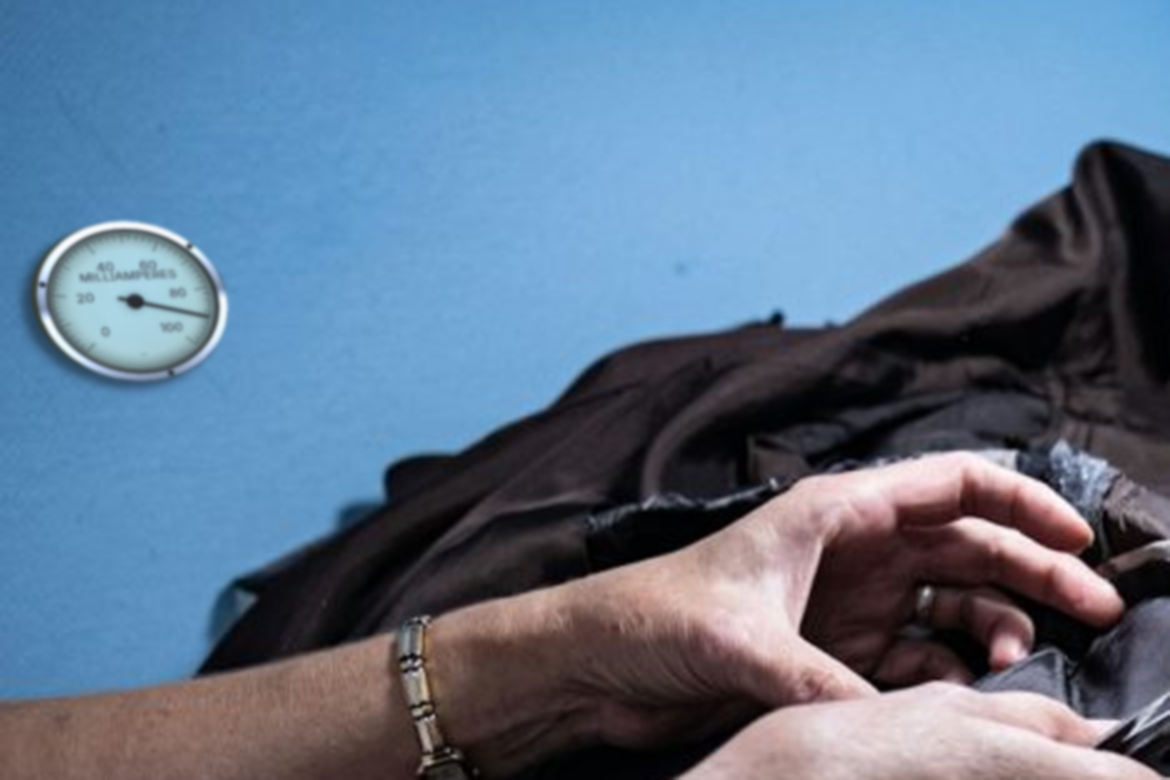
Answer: 90 mA
